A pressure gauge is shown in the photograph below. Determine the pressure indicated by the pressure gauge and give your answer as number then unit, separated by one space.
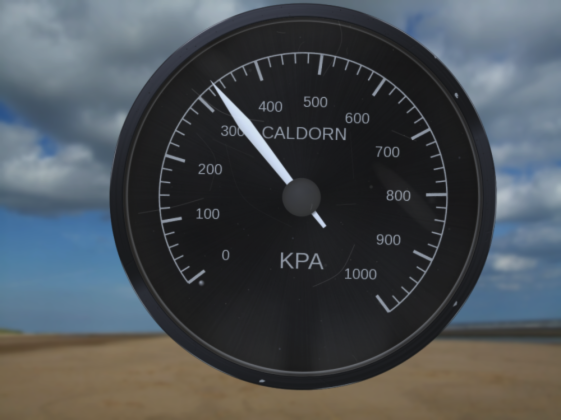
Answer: 330 kPa
